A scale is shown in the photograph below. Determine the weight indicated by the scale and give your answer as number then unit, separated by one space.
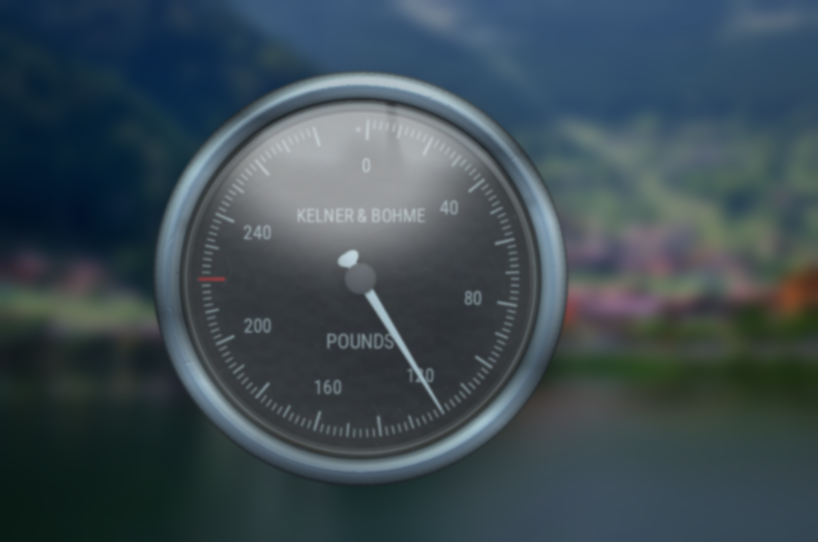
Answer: 120 lb
